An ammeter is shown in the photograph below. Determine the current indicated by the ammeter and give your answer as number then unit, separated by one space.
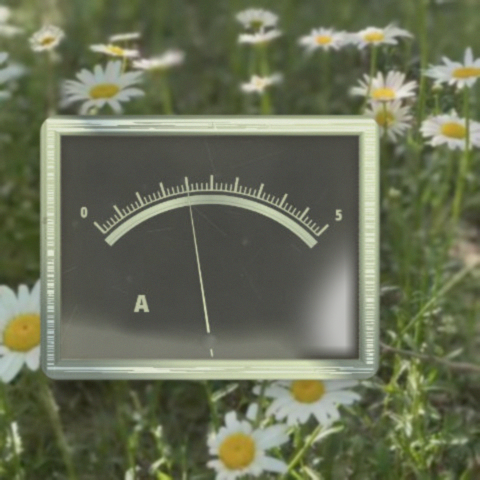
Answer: 2 A
